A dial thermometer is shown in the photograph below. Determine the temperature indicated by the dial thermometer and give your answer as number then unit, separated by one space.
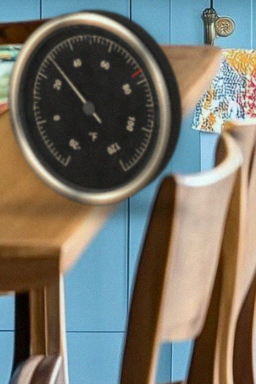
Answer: 30 °F
